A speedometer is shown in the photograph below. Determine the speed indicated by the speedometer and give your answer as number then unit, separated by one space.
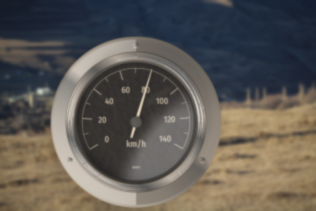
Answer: 80 km/h
